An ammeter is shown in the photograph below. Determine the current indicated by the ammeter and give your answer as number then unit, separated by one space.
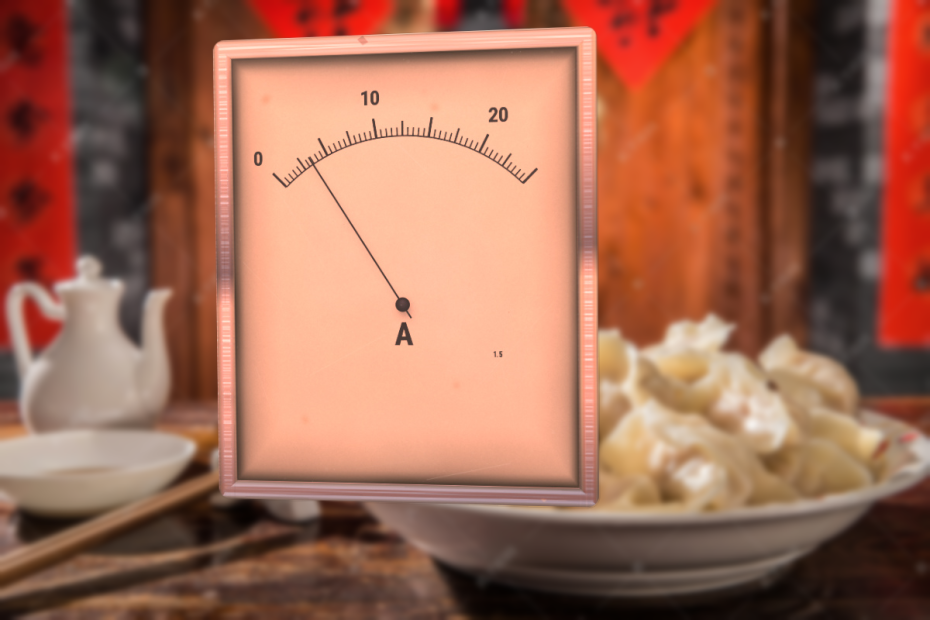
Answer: 3.5 A
